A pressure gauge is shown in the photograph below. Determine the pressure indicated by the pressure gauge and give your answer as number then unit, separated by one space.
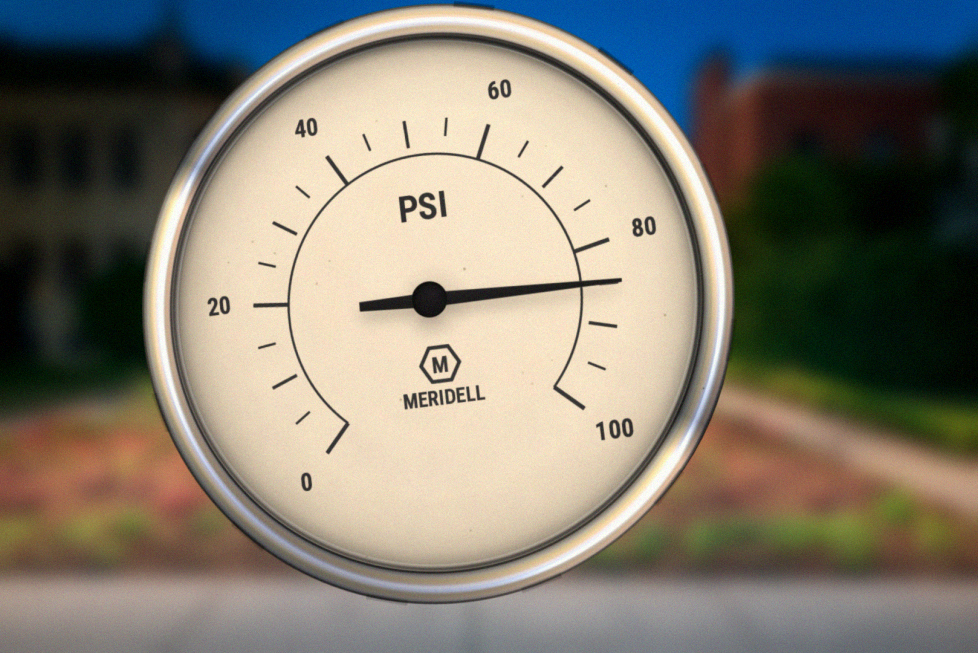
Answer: 85 psi
